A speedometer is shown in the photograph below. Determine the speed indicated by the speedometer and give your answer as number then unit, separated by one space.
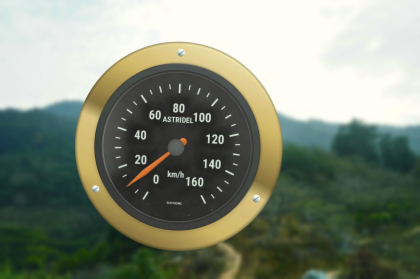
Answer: 10 km/h
